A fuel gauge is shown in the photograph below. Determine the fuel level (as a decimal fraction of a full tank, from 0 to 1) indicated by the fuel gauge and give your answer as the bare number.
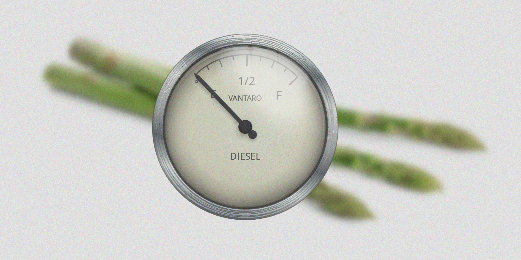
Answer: 0
